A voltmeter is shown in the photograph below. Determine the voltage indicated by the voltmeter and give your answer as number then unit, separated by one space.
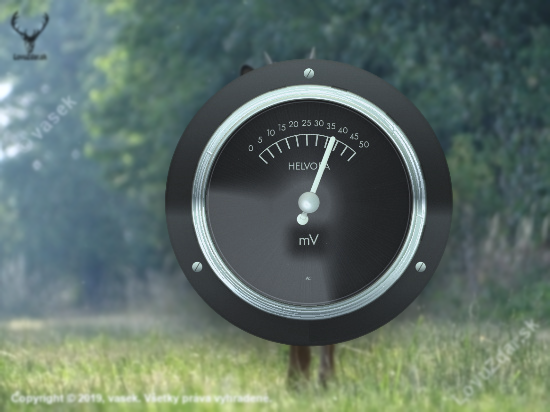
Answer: 37.5 mV
